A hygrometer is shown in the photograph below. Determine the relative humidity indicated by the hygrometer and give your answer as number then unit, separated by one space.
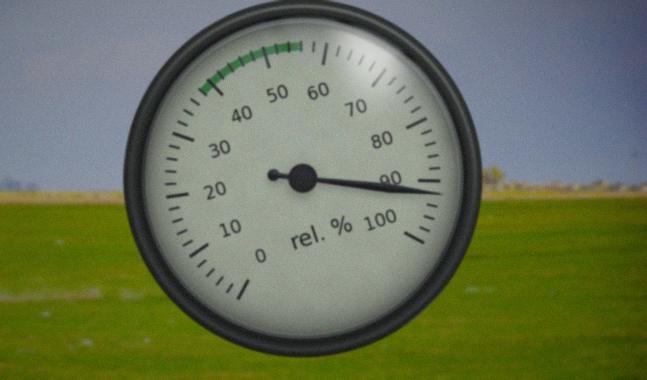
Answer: 92 %
